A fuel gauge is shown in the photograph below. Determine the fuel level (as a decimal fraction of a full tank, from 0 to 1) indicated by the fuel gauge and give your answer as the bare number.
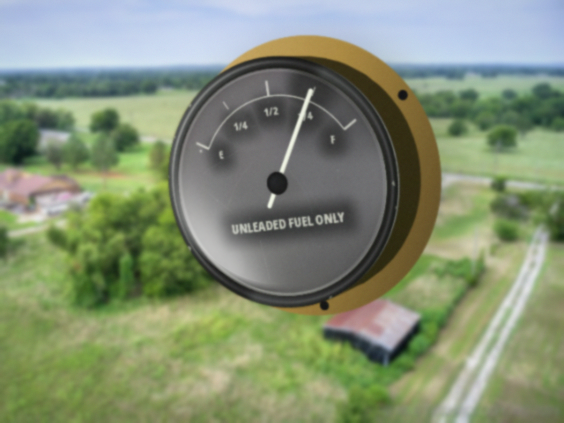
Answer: 0.75
